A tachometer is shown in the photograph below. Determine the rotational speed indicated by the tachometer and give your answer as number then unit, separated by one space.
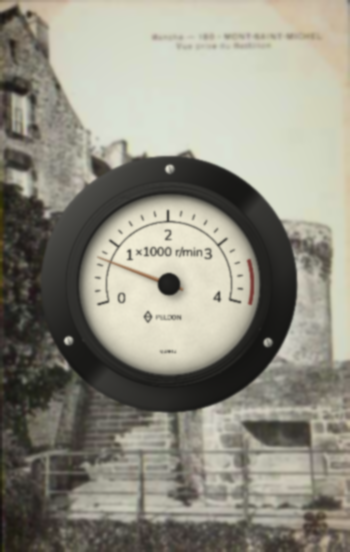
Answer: 700 rpm
